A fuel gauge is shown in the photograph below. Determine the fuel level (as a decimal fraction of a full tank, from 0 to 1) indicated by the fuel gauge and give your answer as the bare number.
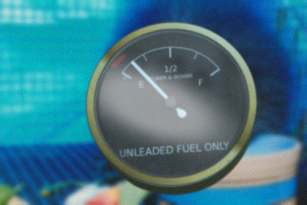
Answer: 0.125
